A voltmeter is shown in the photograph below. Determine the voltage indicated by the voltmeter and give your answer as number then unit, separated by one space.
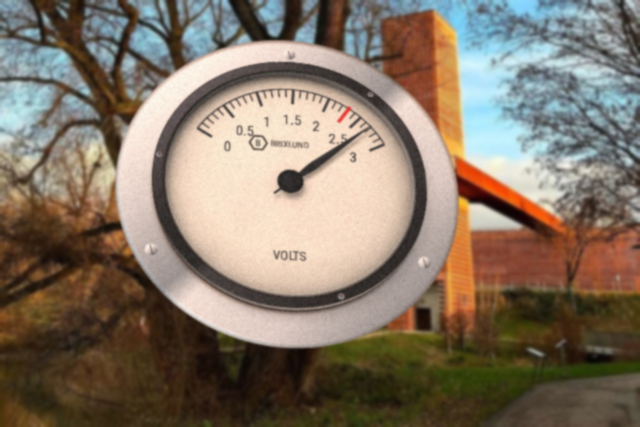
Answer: 2.7 V
